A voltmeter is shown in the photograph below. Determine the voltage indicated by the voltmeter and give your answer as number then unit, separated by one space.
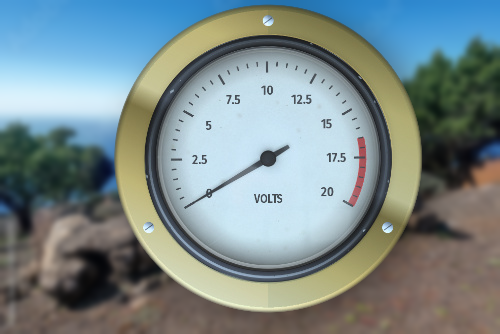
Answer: 0 V
